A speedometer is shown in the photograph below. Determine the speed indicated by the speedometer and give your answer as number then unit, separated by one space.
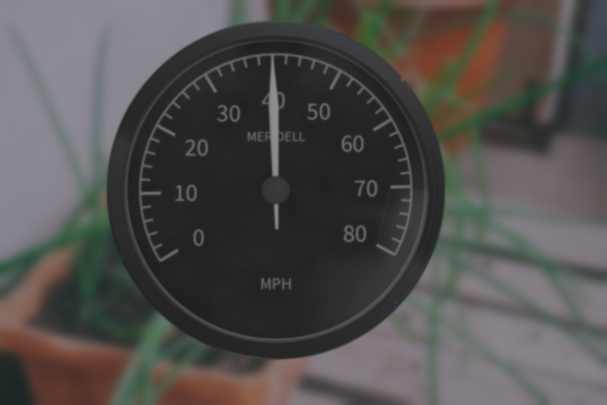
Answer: 40 mph
